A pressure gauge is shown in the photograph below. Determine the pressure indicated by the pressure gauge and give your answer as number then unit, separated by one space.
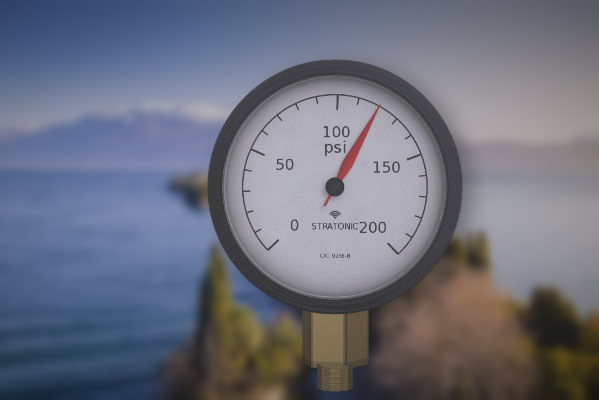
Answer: 120 psi
